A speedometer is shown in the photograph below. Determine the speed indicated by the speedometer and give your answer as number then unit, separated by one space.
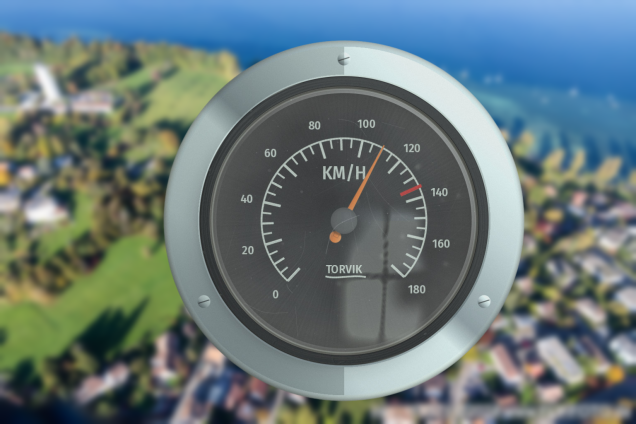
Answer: 110 km/h
